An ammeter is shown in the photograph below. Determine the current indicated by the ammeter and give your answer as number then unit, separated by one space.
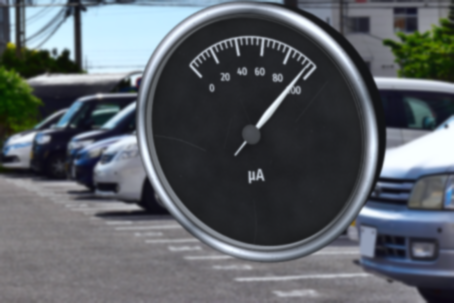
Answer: 96 µA
